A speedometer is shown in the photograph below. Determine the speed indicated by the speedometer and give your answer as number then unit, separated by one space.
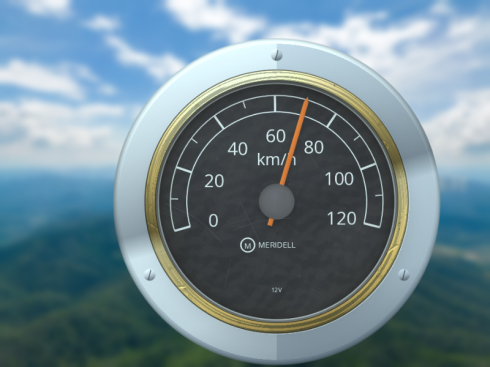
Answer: 70 km/h
